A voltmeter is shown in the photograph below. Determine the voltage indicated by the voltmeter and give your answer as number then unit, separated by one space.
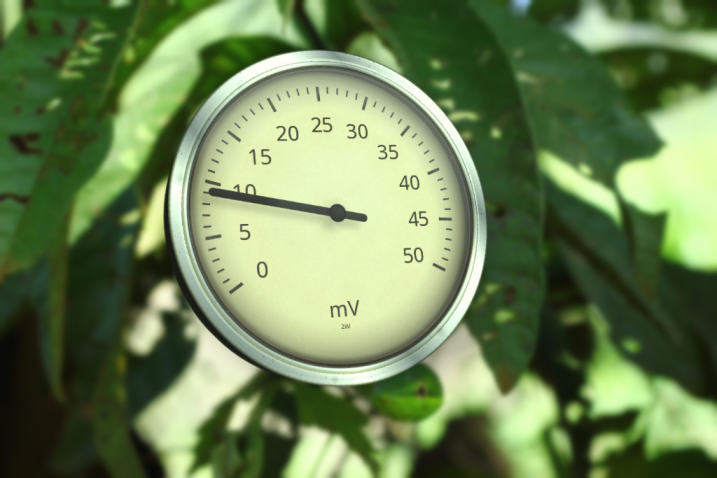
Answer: 9 mV
